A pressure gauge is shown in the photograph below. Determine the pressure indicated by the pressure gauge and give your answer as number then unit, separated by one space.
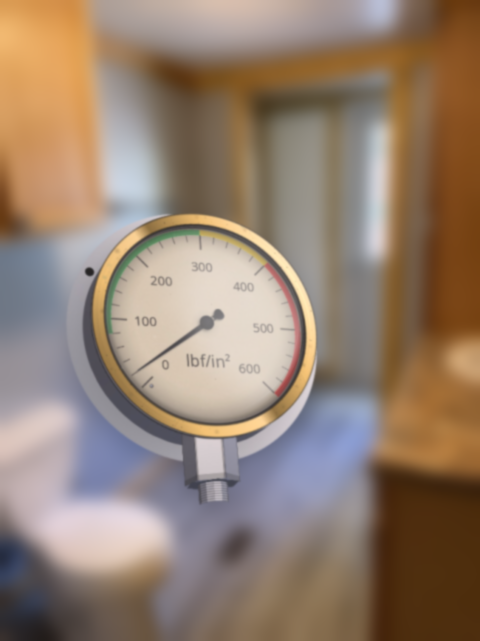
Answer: 20 psi
